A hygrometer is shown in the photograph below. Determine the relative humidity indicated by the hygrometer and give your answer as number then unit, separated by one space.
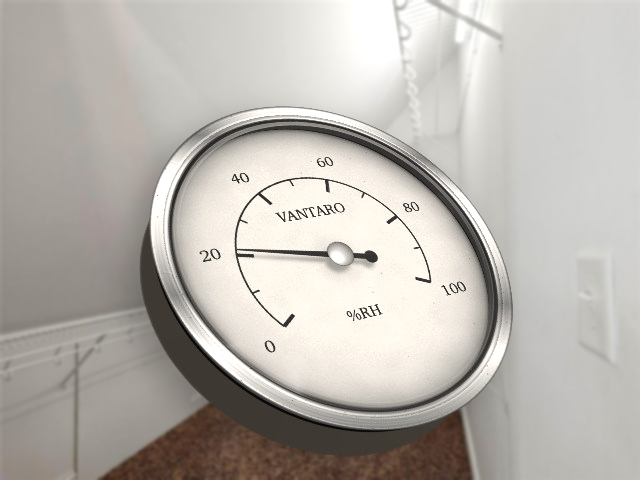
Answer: 20 %
